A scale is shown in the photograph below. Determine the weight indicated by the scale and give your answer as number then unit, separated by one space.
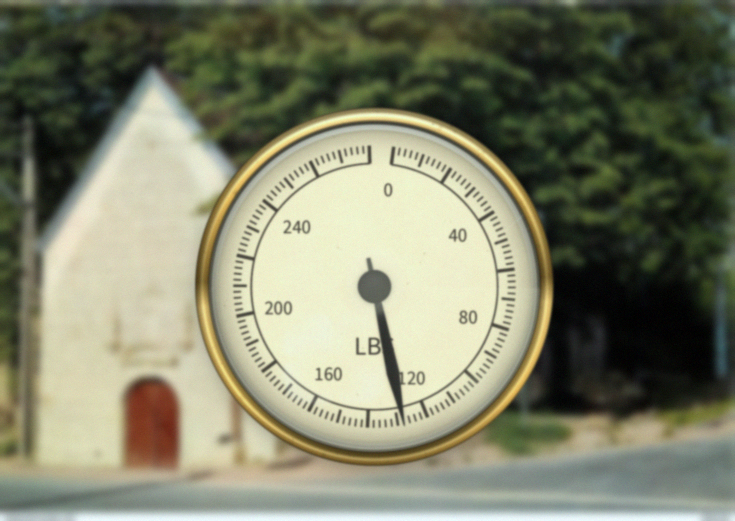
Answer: 128 lb
